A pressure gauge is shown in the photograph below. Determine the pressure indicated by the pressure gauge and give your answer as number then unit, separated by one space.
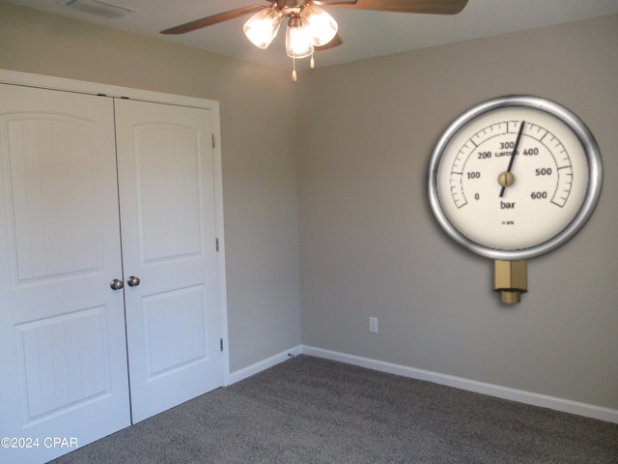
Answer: 340 bar
